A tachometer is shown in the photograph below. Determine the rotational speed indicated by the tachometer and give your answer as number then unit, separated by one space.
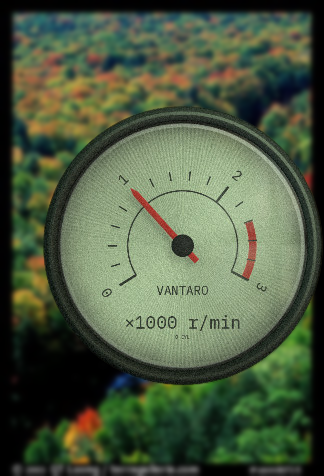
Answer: 1000 rpm
